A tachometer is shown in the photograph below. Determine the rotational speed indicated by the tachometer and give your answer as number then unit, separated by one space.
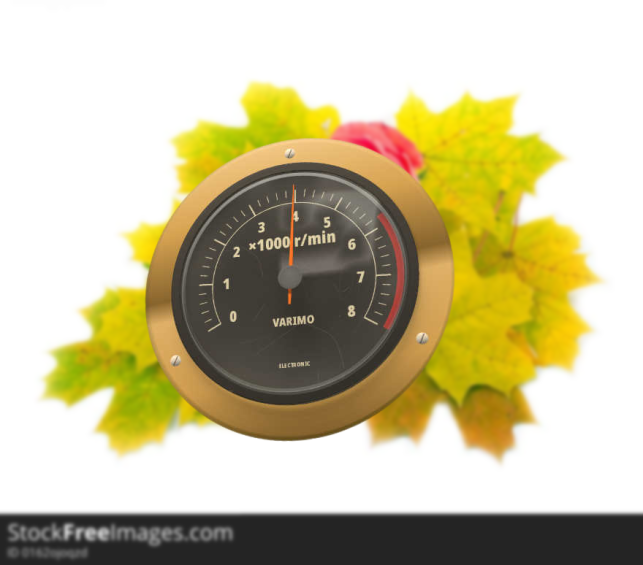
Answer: 4000 rpm
